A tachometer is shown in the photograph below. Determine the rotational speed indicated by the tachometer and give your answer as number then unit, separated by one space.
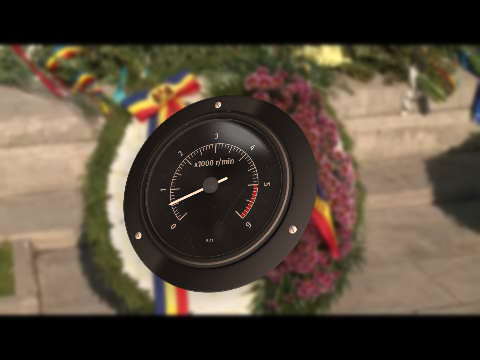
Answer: 500 rpm
